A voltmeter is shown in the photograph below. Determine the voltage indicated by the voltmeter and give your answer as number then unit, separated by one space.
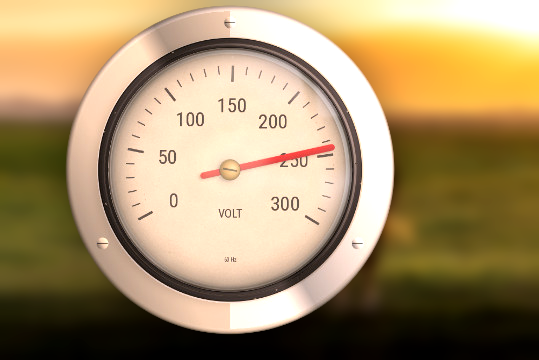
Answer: 245 V
